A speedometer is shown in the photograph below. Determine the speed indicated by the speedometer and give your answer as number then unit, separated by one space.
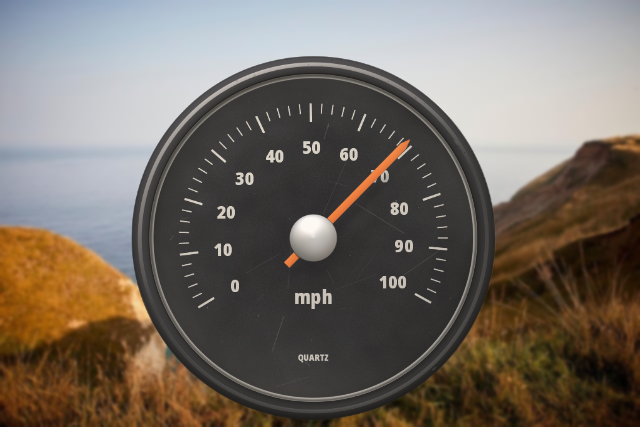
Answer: 69 mph
